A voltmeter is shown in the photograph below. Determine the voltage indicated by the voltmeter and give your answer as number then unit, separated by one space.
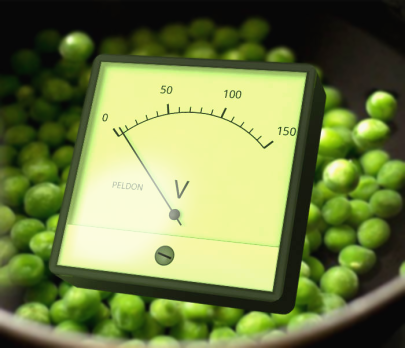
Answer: 5 V
